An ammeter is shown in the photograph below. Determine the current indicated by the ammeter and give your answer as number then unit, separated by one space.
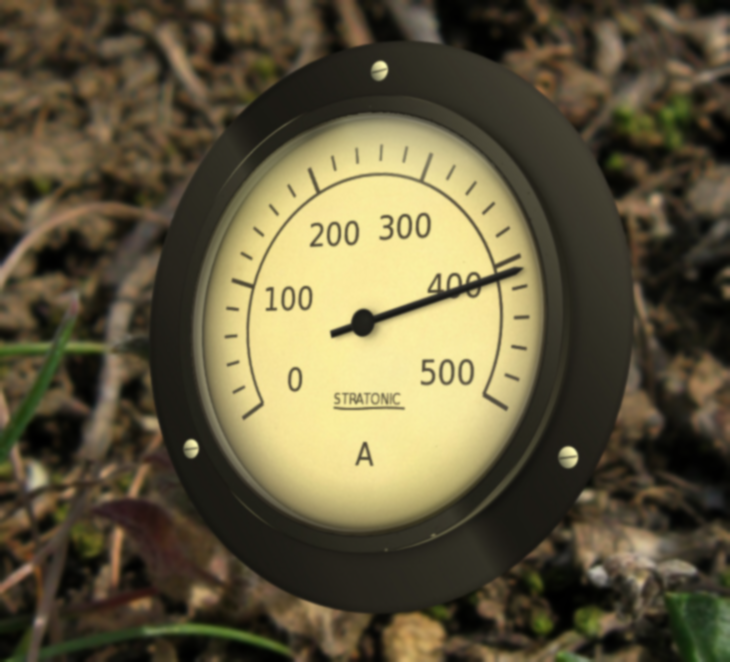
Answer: 410 A
